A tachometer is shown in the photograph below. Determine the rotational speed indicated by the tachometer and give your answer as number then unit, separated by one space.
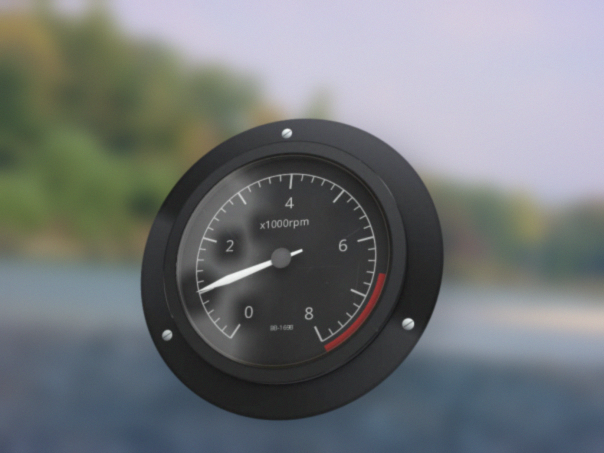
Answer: 1000 rpm
